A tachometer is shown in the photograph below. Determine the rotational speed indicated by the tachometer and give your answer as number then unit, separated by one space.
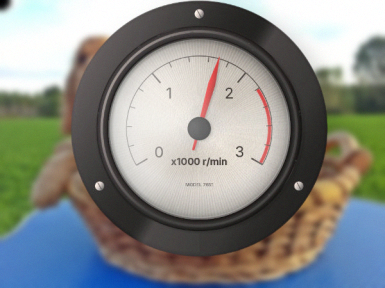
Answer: 1700 rpm
